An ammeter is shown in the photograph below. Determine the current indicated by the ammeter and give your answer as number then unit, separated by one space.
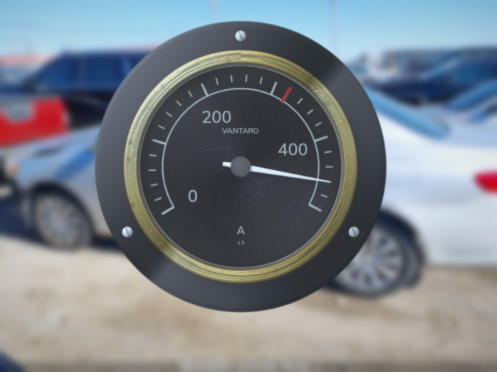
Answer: 460 A
